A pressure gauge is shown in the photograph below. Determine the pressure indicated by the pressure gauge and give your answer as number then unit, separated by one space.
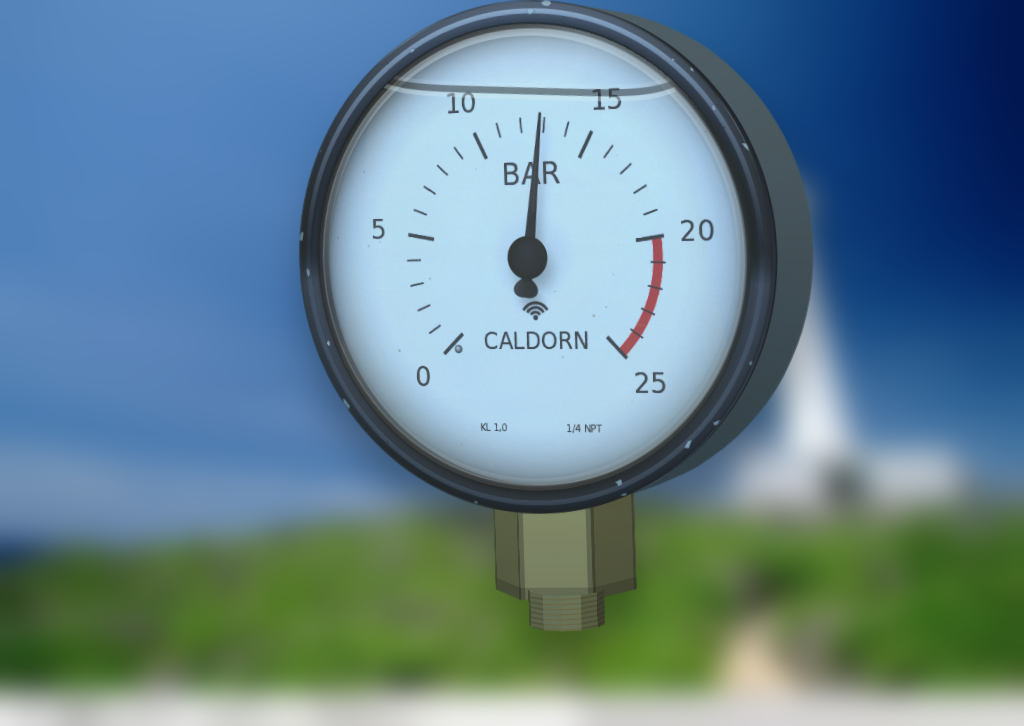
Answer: 13 bar
